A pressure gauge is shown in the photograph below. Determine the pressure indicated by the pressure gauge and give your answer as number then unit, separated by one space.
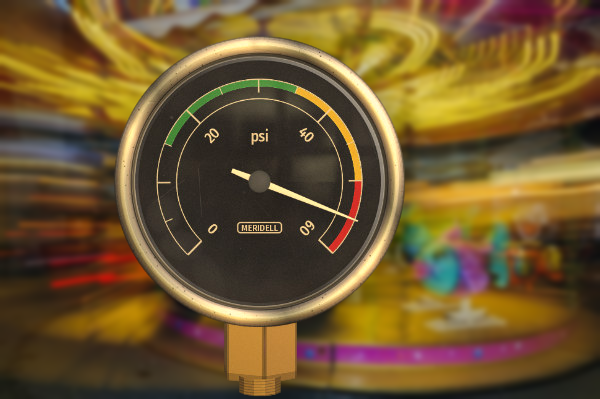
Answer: 55 psi
